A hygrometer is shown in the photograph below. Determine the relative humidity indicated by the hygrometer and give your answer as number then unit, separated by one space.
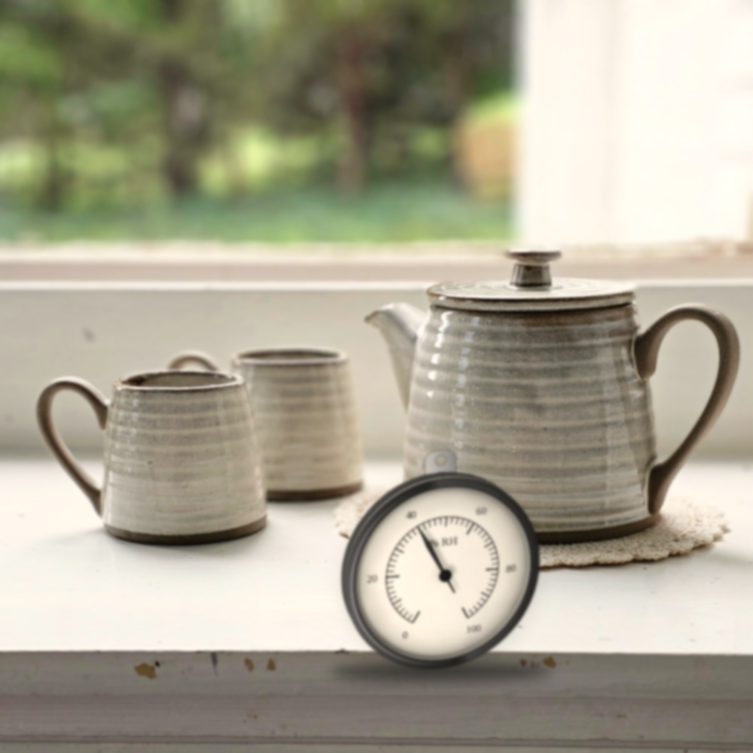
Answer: 40 %
